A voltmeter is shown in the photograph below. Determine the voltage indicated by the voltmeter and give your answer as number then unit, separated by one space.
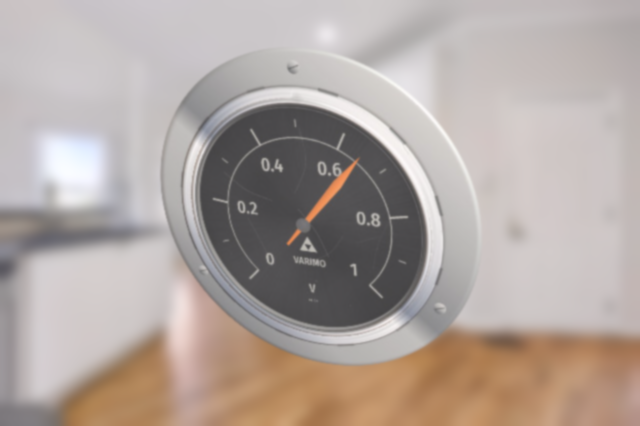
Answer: 0.65 V
